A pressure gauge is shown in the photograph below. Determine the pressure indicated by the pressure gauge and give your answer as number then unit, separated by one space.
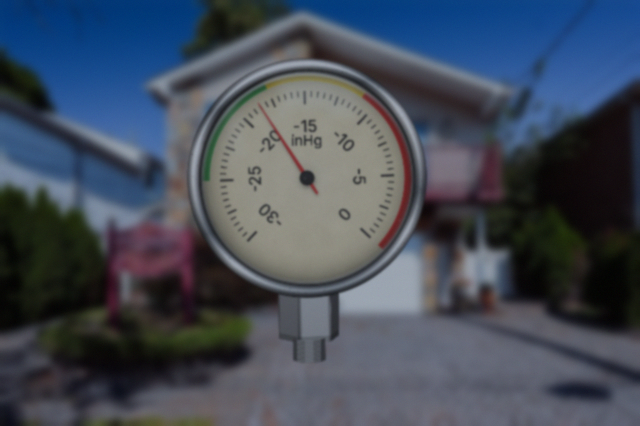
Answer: -18.5 inHg
